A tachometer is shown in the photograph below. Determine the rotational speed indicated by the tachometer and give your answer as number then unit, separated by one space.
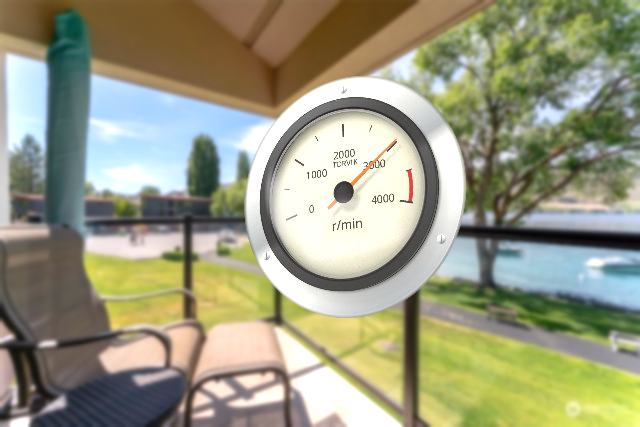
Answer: 3000 rpm
